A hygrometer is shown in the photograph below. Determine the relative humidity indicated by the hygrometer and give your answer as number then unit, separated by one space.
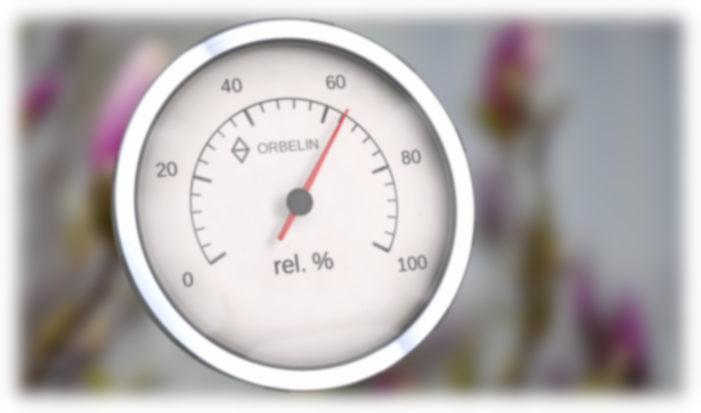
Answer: 64 %
